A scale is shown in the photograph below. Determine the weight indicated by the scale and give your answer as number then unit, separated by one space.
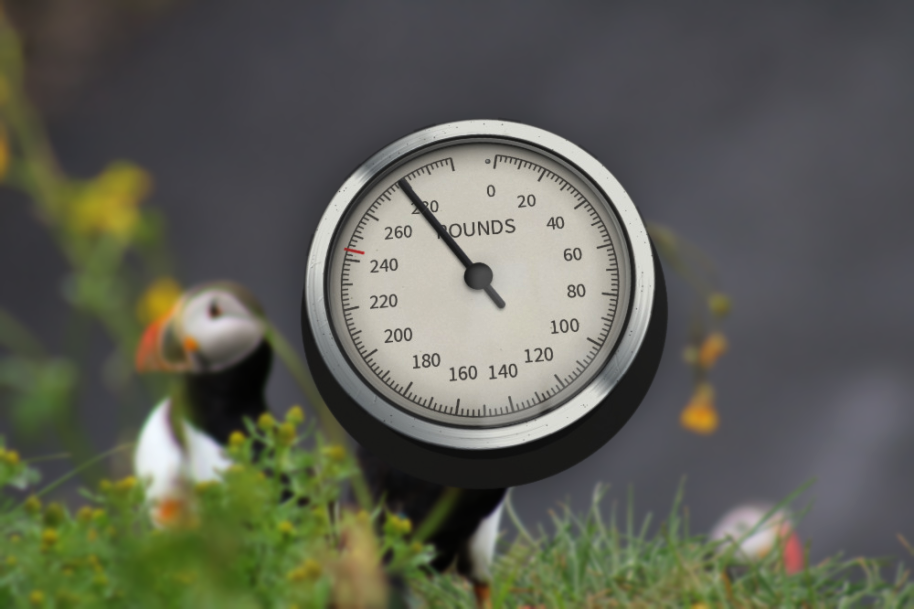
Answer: 278 lb
